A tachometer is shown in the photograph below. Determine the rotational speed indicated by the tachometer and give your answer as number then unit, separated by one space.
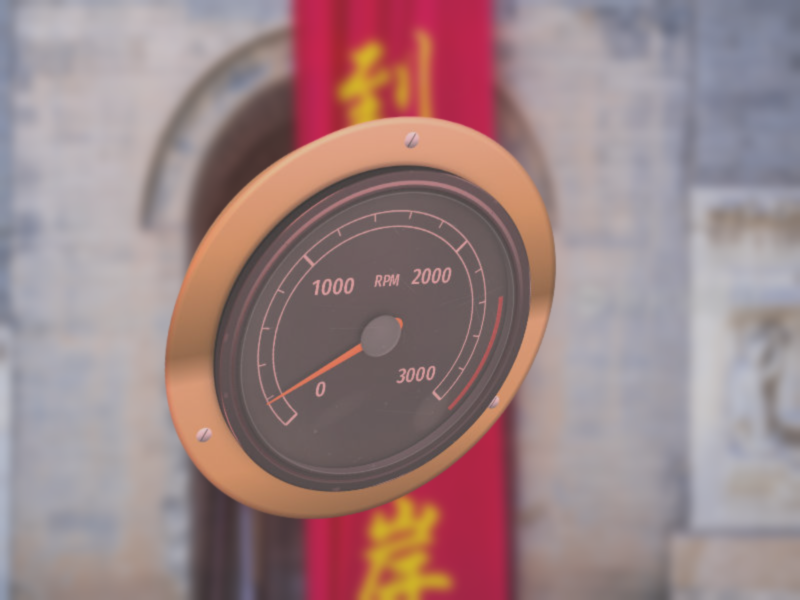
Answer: 200 rpm
